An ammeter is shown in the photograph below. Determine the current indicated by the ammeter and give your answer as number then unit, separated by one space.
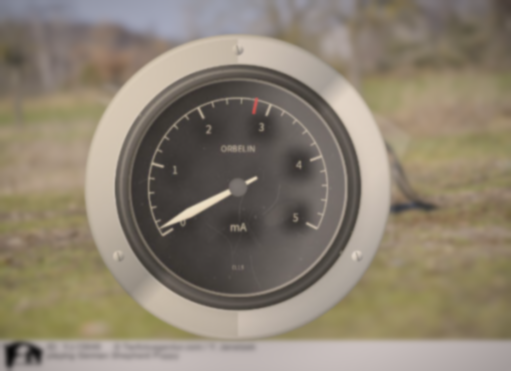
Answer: 0.1 mA
